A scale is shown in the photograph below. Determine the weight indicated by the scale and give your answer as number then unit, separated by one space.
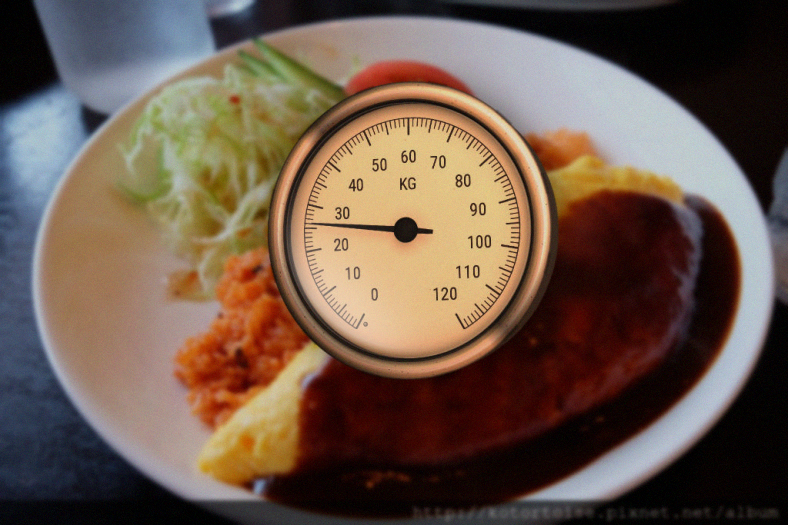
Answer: 26 kg
